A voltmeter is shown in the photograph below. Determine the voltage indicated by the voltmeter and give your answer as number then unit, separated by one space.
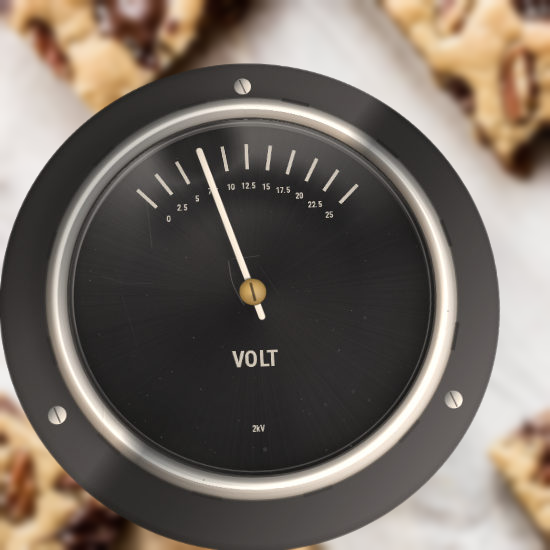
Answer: 7.5 V
